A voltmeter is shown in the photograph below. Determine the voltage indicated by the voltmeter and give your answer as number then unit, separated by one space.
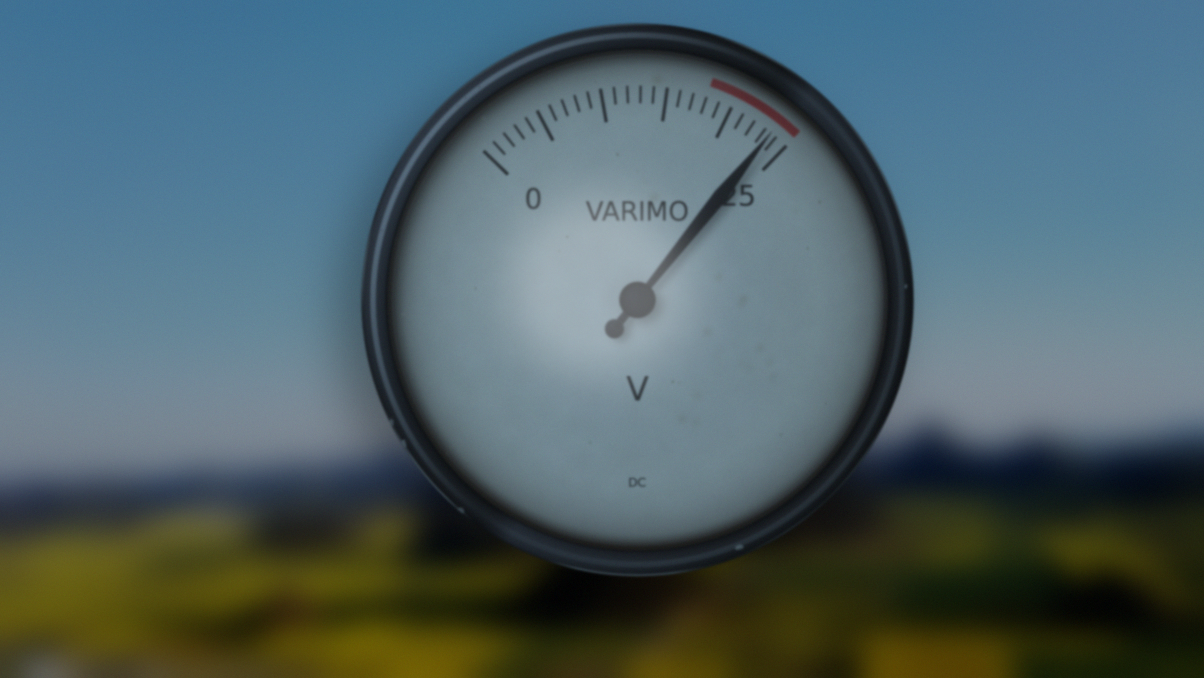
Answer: 23.5 V
